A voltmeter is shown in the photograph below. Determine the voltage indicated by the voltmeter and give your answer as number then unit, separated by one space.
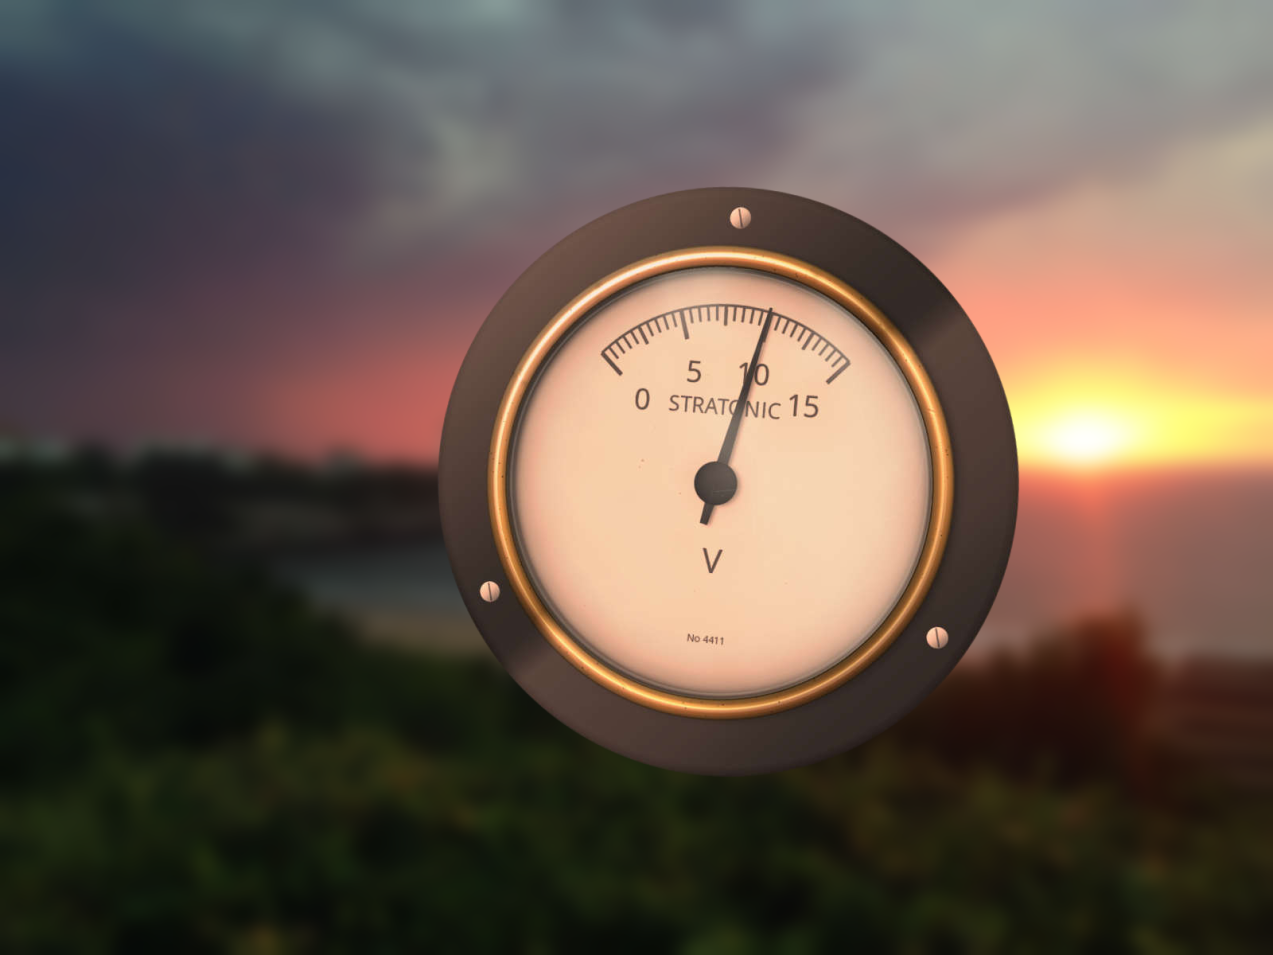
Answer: 10 V
